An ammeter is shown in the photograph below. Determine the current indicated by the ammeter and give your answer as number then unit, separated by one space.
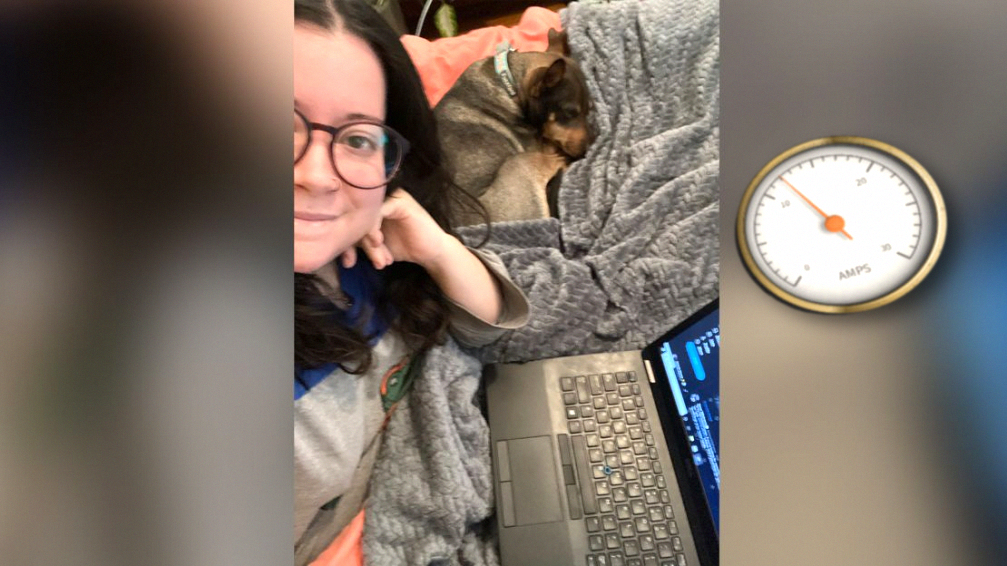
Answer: 12 A
